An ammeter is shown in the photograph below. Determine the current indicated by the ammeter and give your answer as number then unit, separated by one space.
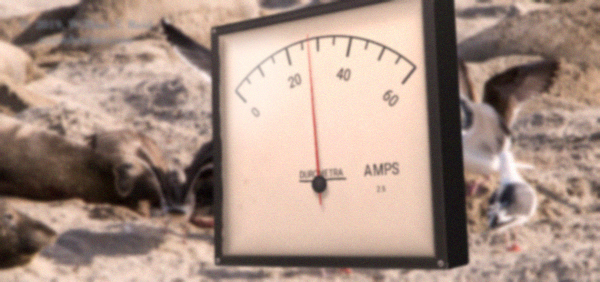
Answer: 27.5 A
